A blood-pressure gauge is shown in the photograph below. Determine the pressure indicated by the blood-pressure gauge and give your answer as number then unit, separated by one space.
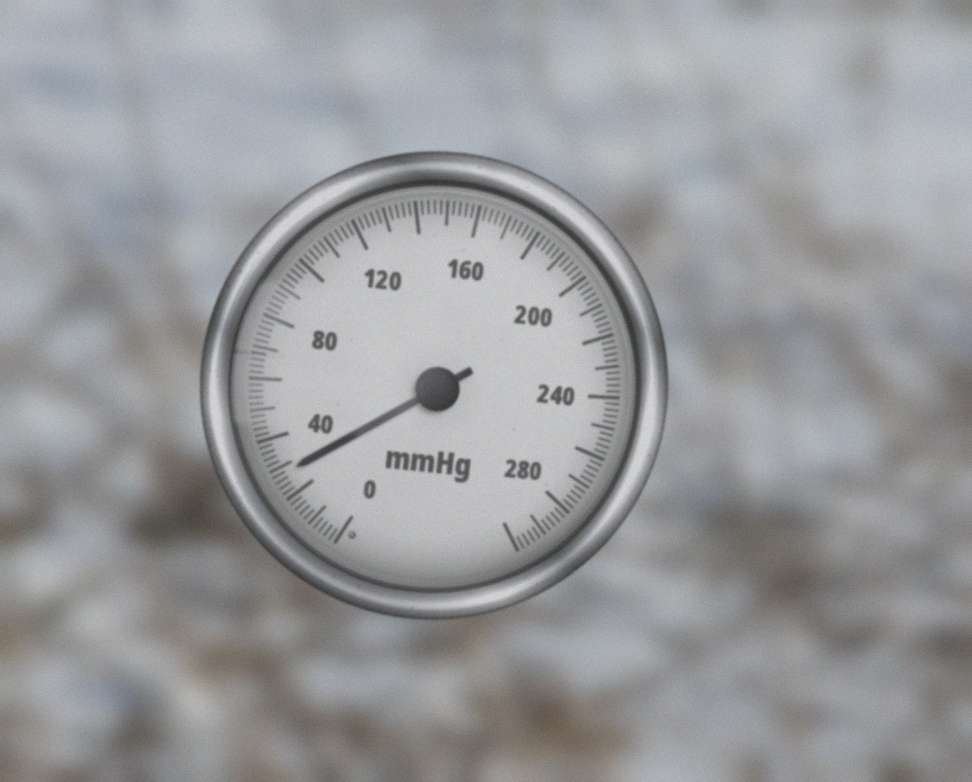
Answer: 28 mmHg
